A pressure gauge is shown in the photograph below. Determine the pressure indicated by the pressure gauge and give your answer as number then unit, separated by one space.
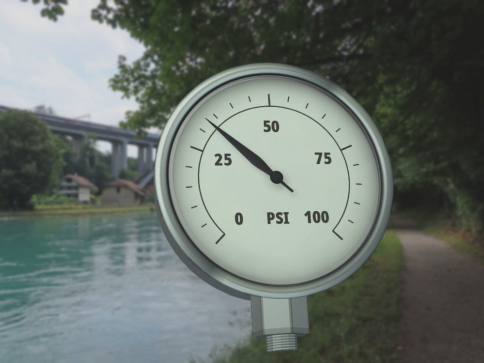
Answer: 32.5 psi
